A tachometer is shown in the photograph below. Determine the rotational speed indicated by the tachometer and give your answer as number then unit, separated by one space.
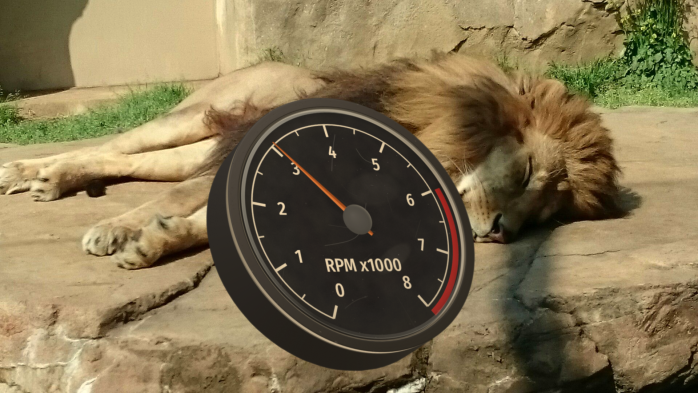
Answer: 3000 rpm
